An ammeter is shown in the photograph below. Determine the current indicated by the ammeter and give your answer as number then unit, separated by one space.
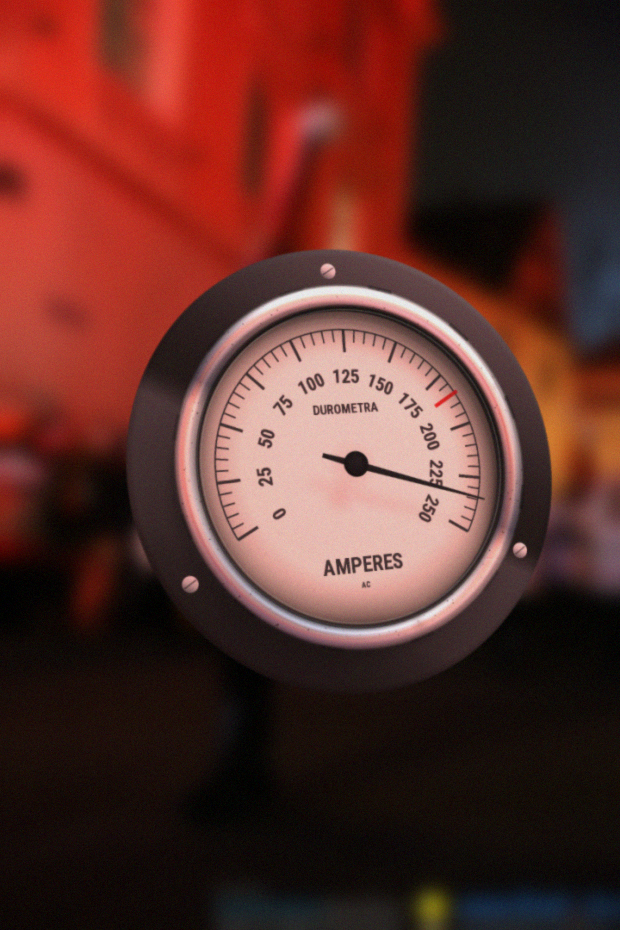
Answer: 235 A
